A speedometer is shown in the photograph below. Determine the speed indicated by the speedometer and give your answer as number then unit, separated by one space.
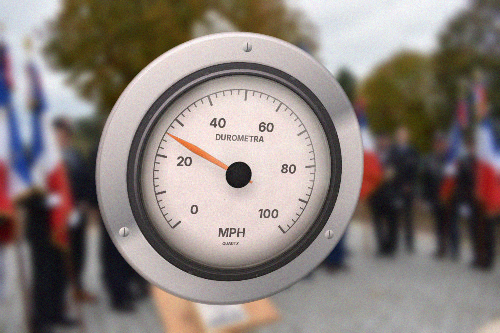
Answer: 26 mph
